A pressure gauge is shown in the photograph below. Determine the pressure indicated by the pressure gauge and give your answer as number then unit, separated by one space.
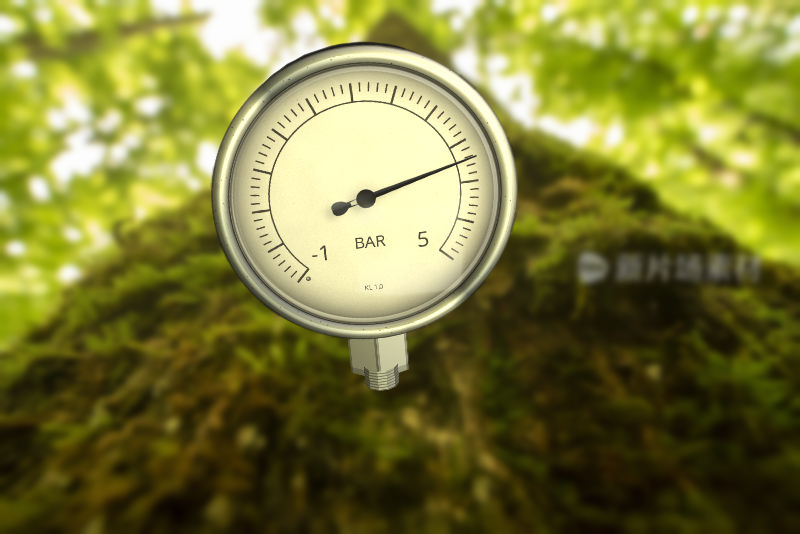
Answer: 3.7 bar
